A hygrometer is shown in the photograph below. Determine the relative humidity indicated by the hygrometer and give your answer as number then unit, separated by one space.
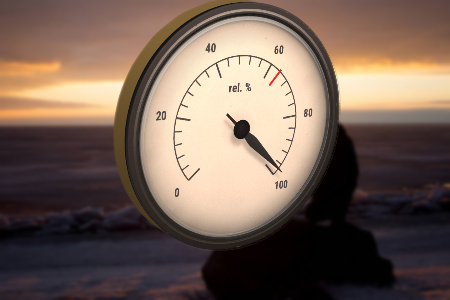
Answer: 98 %
